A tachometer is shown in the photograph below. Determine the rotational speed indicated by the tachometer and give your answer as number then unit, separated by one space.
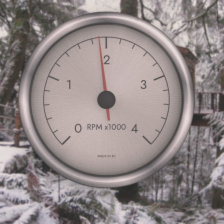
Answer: 1900 rpm
